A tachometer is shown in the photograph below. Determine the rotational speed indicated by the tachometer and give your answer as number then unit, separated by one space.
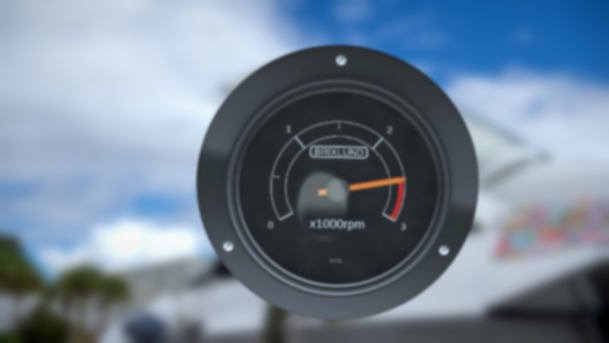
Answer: 2500 rpm
